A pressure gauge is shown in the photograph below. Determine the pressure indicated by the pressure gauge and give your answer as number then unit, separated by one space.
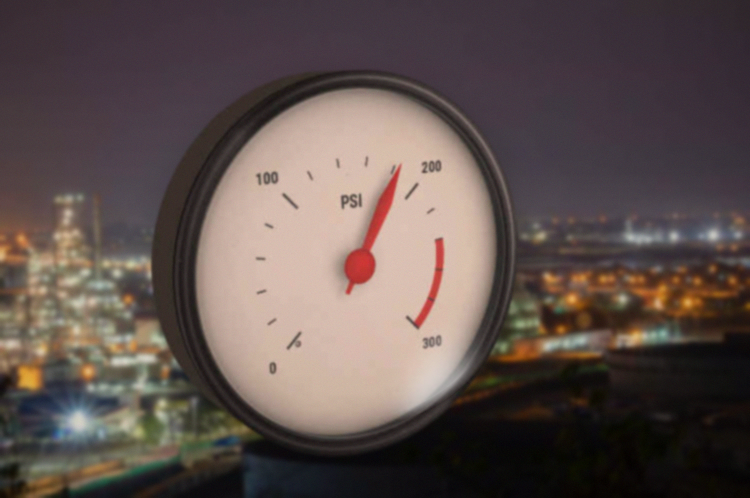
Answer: 180 psi
